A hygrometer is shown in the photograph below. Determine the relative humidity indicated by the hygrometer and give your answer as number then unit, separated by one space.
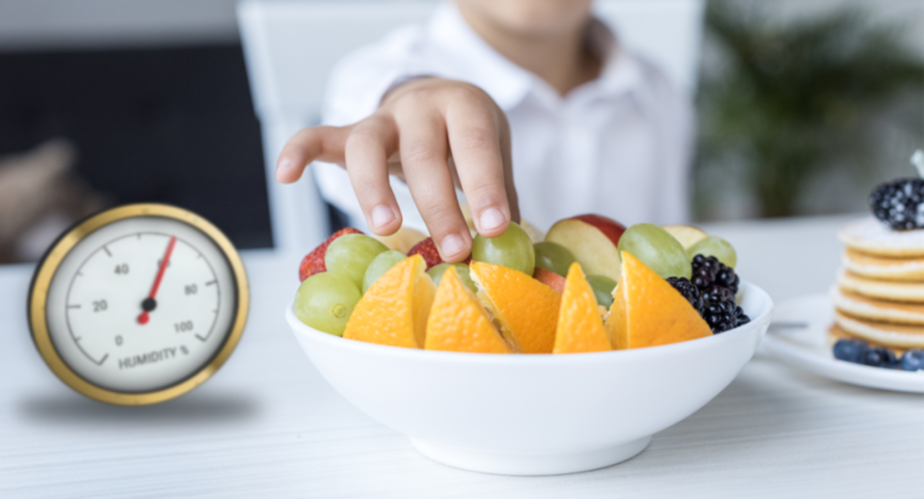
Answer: 60 %
